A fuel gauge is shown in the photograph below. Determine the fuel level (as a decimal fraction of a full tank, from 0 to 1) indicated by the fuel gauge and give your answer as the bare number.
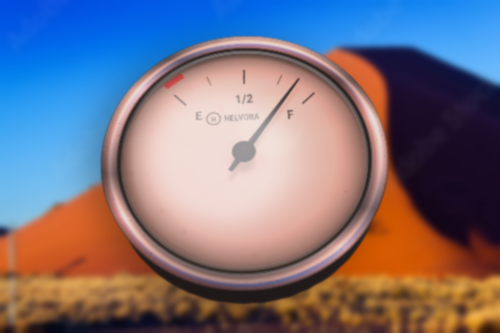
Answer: 0.875
